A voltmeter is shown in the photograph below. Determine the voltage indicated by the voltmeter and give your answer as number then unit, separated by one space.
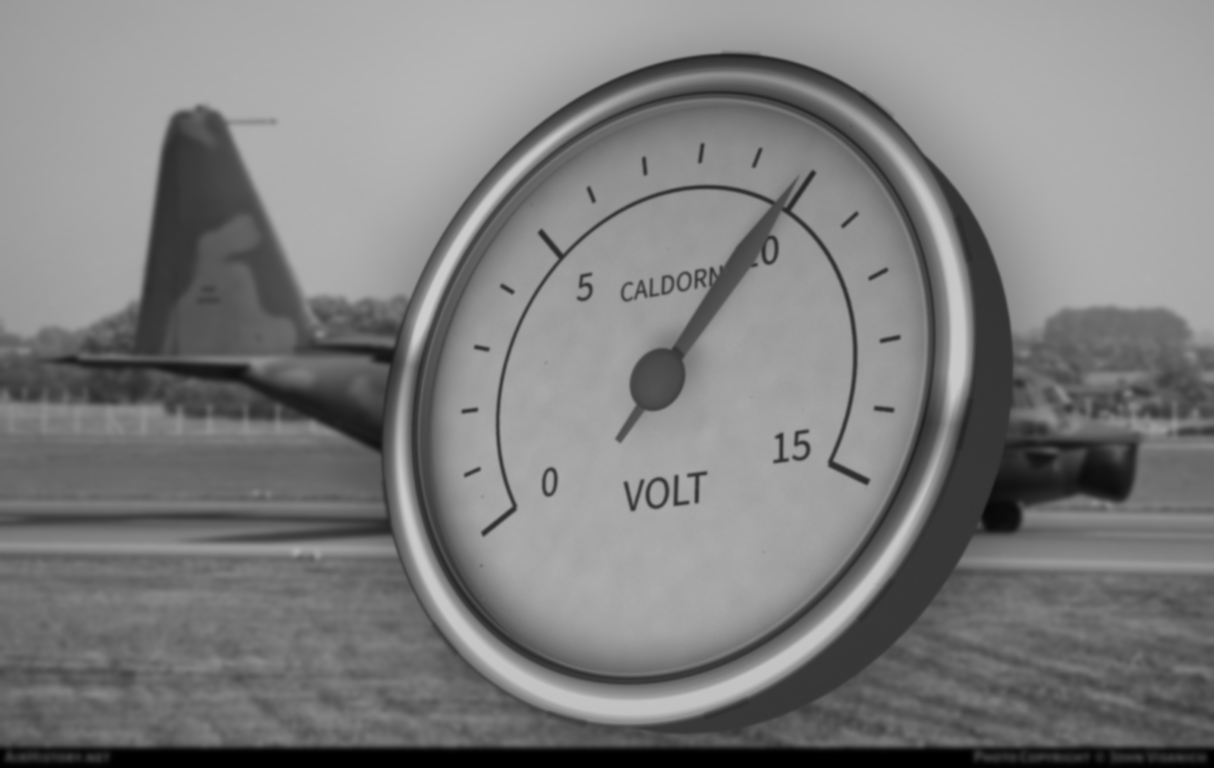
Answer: 10 V
